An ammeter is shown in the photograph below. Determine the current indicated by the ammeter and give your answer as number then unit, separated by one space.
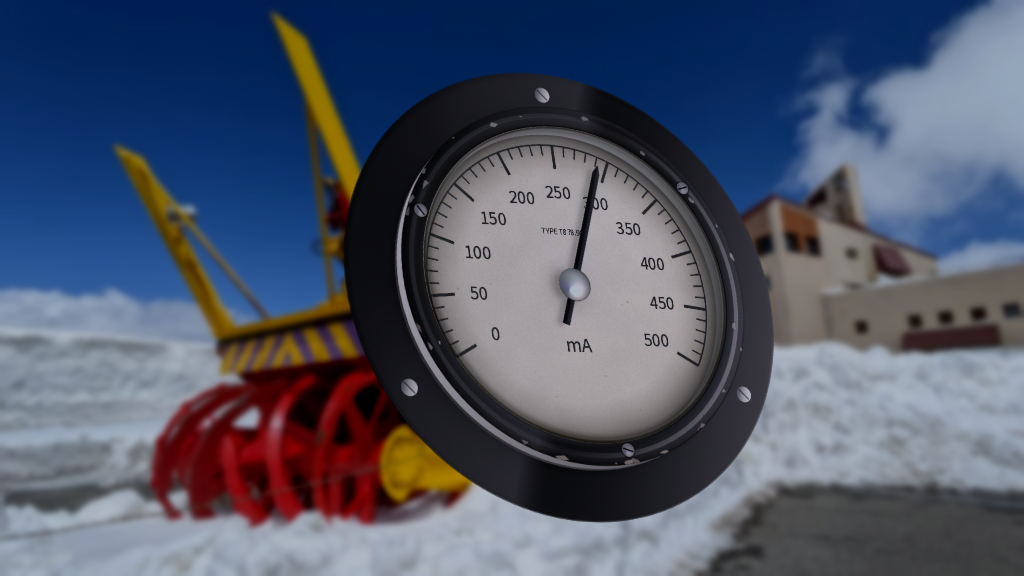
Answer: 290 mA
